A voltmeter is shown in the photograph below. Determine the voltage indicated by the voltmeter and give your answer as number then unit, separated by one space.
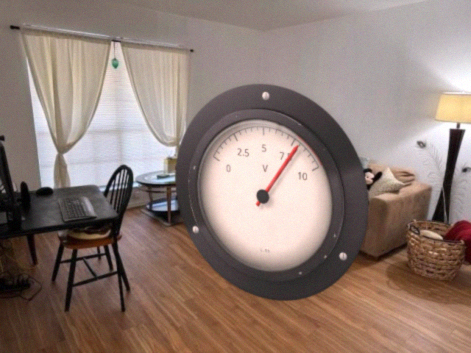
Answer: 8 V
